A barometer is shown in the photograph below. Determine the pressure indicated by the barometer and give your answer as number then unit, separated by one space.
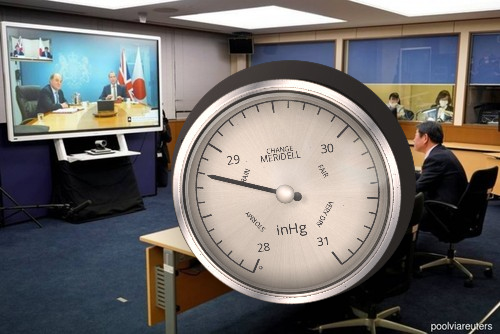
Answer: 28.8 inHg
